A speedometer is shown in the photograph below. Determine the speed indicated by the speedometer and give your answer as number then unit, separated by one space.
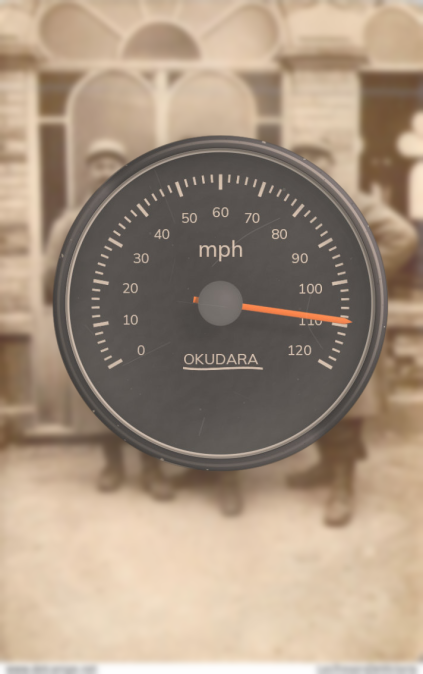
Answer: 109 mph
